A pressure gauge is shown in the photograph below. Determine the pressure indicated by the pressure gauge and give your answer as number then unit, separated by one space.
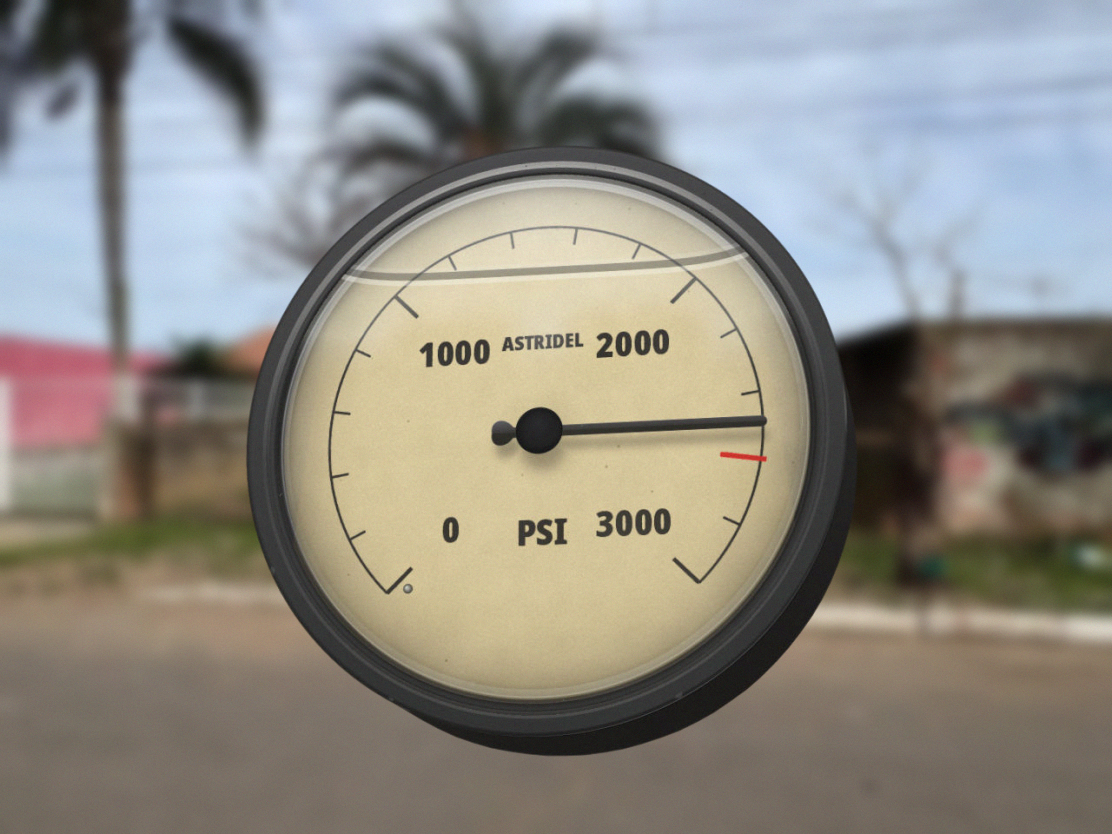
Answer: 2500 psi
